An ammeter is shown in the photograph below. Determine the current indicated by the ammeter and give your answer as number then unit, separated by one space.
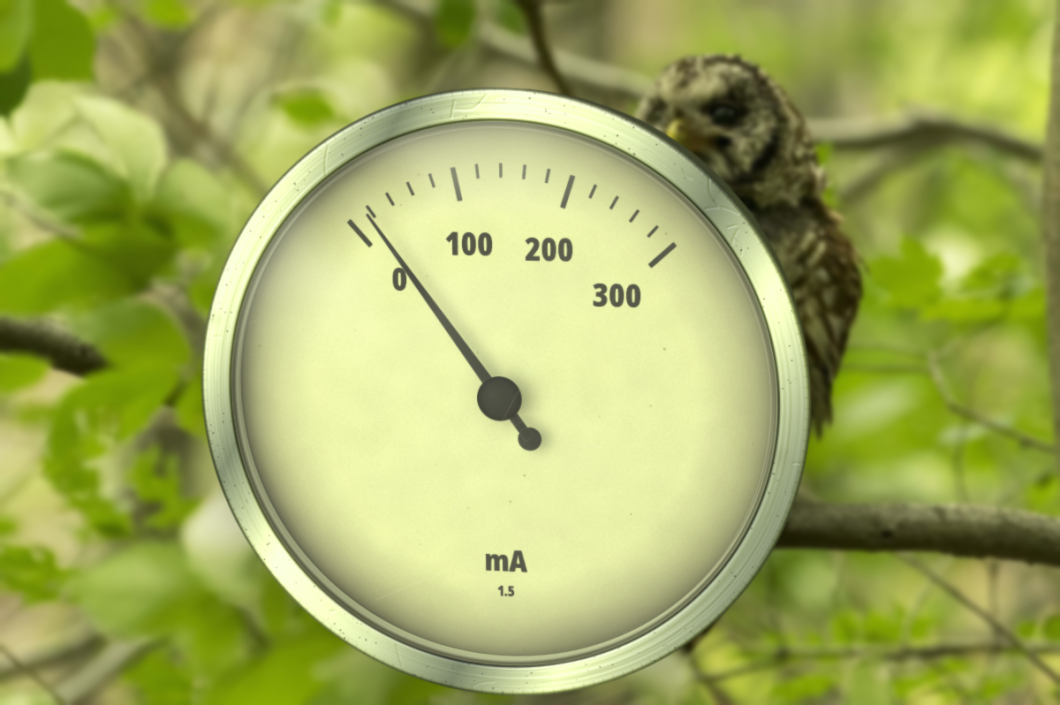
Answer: 20 mA
